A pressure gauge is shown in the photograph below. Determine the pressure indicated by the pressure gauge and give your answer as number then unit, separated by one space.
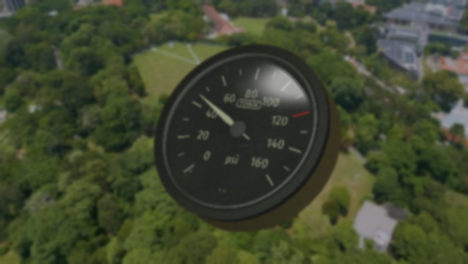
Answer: 45 psi
